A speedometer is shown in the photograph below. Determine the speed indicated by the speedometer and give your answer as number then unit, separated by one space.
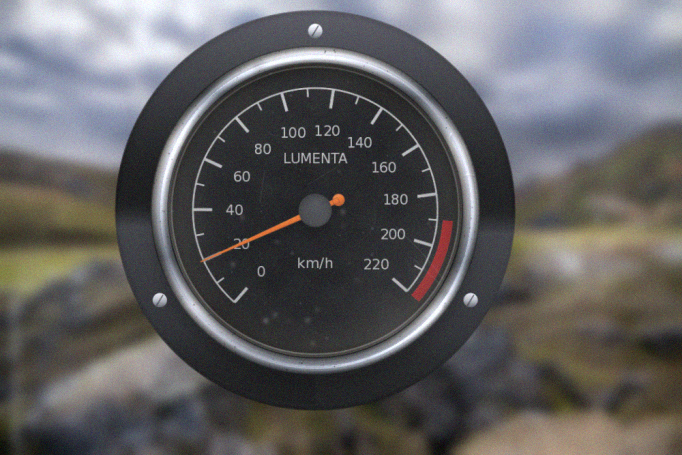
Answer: 20 km/h
